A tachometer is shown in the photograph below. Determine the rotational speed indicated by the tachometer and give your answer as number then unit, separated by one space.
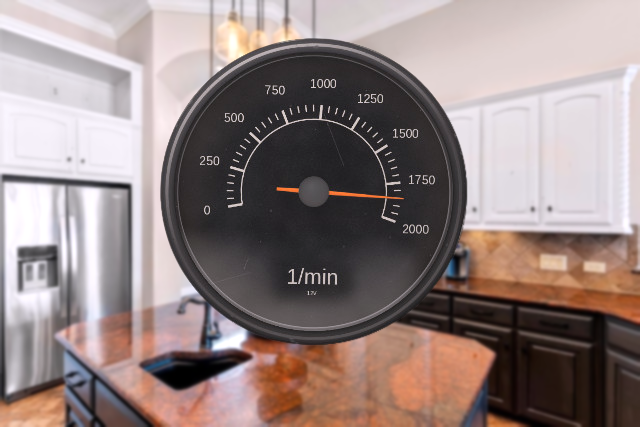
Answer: 1850 rpm
